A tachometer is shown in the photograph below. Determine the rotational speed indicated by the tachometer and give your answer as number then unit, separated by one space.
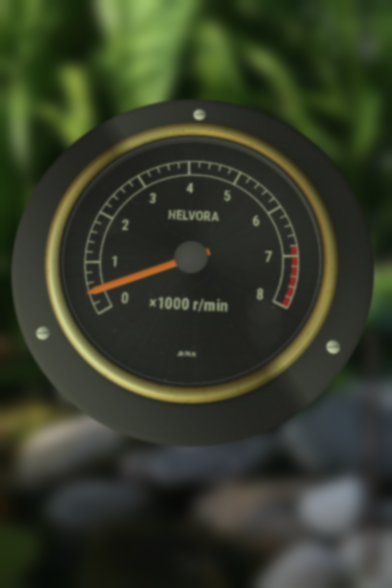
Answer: 400 rpm
